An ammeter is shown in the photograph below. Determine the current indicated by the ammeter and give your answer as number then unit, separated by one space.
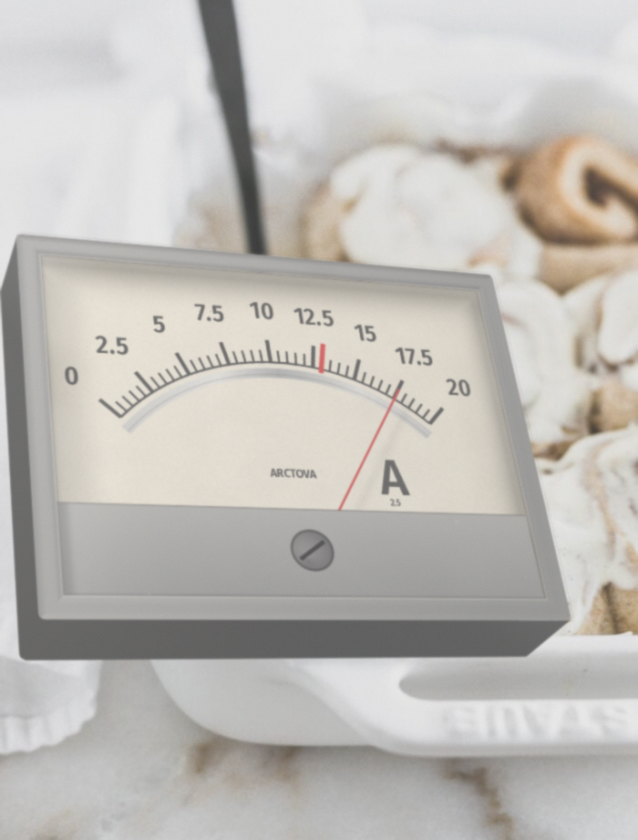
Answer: 17.5 A
